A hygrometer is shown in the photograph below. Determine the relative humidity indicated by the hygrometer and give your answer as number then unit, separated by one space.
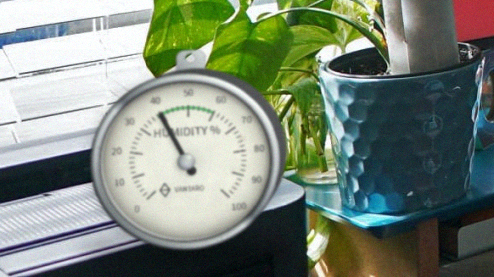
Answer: 40 %
